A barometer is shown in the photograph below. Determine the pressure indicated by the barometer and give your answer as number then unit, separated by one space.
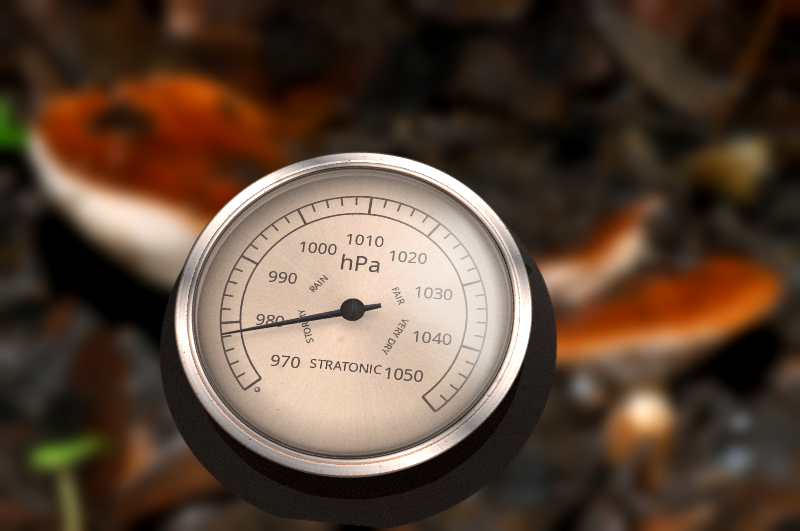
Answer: 978 hPa
